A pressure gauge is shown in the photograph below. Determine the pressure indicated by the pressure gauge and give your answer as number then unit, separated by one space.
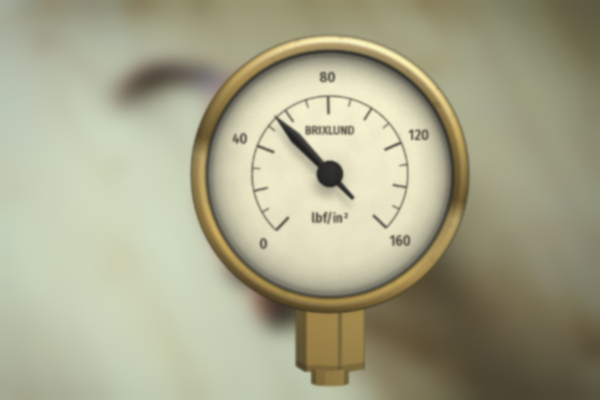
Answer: 55 psi
